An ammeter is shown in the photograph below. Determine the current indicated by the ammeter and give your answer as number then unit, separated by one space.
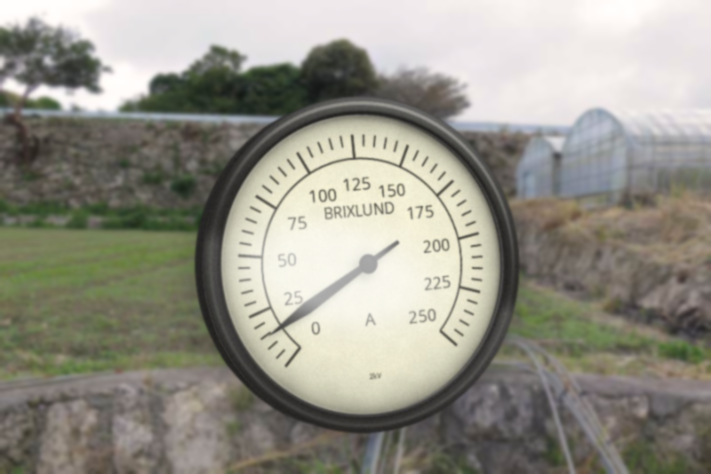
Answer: 15 A
